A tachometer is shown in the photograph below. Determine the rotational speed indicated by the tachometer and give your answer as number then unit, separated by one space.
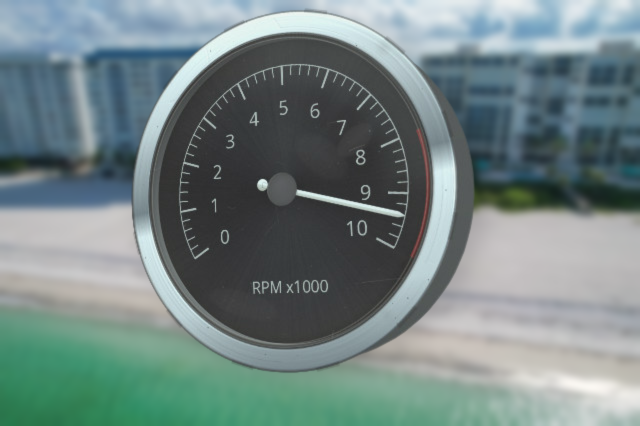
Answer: 9400 rpm
